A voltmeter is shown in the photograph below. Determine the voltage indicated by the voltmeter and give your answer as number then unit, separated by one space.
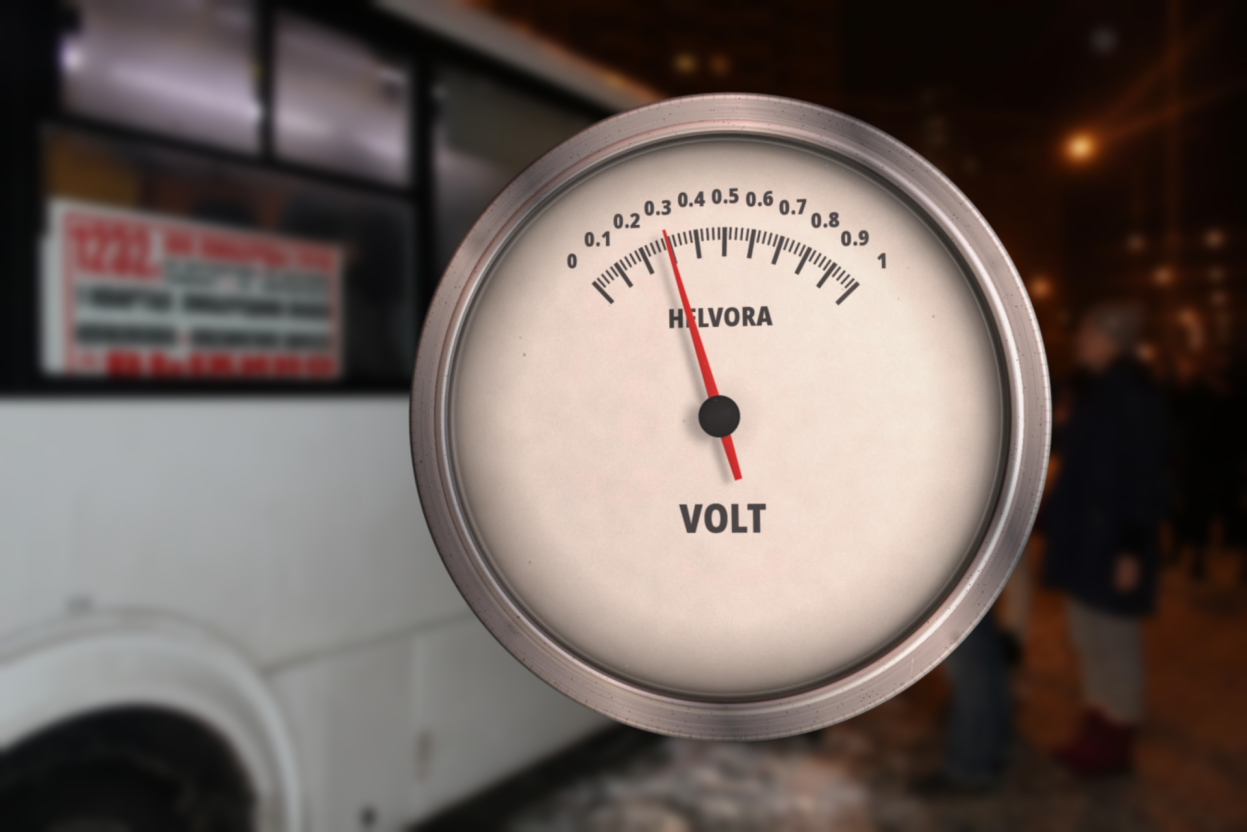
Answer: 0.3 V
